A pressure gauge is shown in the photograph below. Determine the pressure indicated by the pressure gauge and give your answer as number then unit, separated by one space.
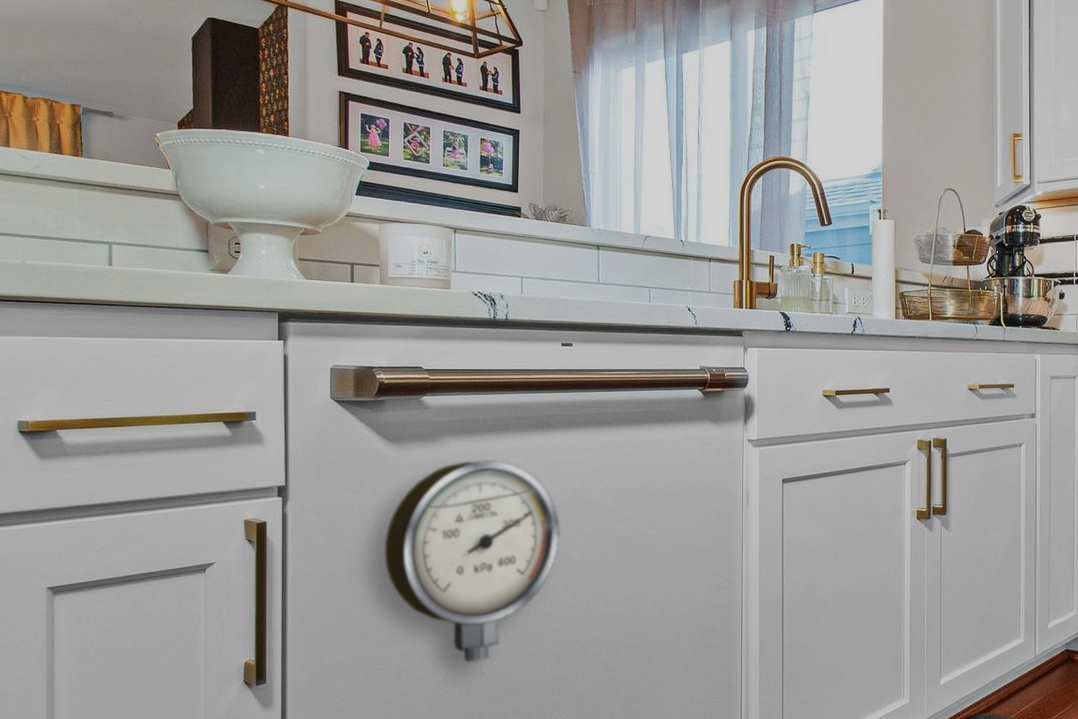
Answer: 300 kPa
